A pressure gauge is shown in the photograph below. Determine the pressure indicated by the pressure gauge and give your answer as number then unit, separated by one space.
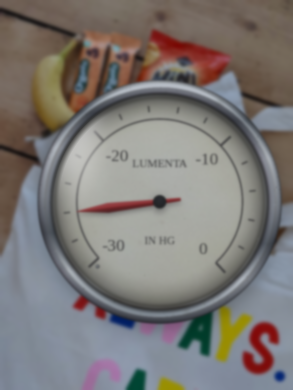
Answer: -26 inHg
